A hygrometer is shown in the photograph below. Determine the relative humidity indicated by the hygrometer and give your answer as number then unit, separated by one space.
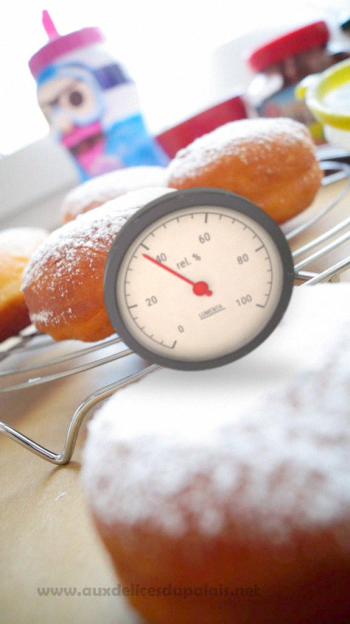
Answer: 38 %
